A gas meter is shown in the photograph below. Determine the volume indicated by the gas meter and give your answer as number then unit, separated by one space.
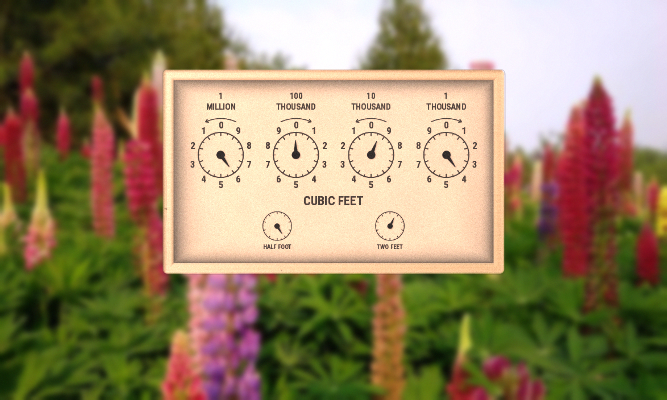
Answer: 599400 ft³
